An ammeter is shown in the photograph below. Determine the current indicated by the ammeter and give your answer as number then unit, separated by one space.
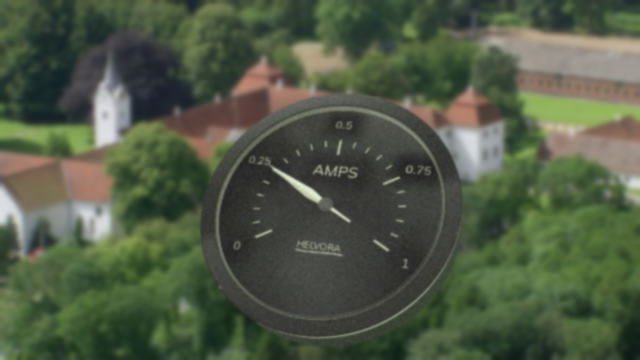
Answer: 0.25 A
